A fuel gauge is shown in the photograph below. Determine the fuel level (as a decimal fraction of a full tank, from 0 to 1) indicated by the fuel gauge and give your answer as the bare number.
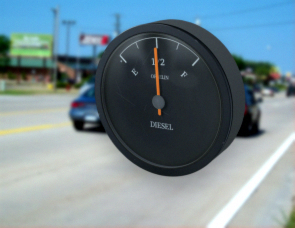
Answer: 0.5
